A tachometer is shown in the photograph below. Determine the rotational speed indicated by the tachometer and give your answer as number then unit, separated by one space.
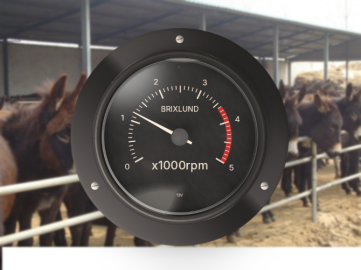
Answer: 1200 rpm
